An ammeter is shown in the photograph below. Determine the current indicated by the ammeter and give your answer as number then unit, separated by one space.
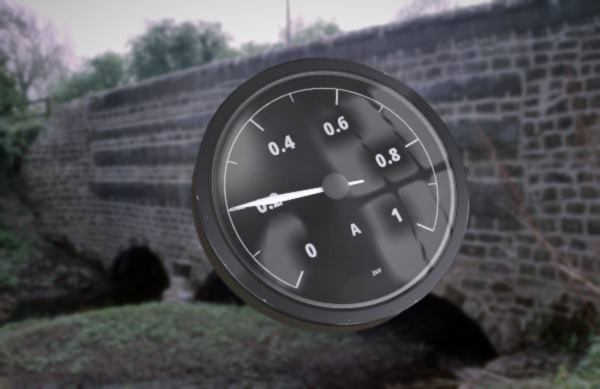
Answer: 0.2 A
